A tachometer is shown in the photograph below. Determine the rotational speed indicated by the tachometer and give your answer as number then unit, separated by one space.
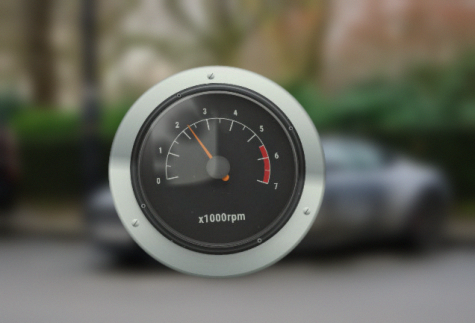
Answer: 2250 rpm
